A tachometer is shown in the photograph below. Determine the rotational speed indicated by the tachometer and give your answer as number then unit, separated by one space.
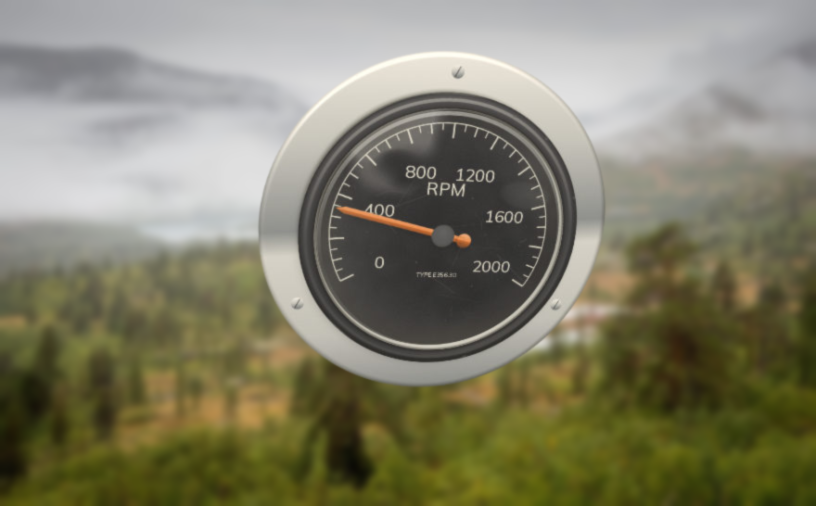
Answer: 350 rpm
